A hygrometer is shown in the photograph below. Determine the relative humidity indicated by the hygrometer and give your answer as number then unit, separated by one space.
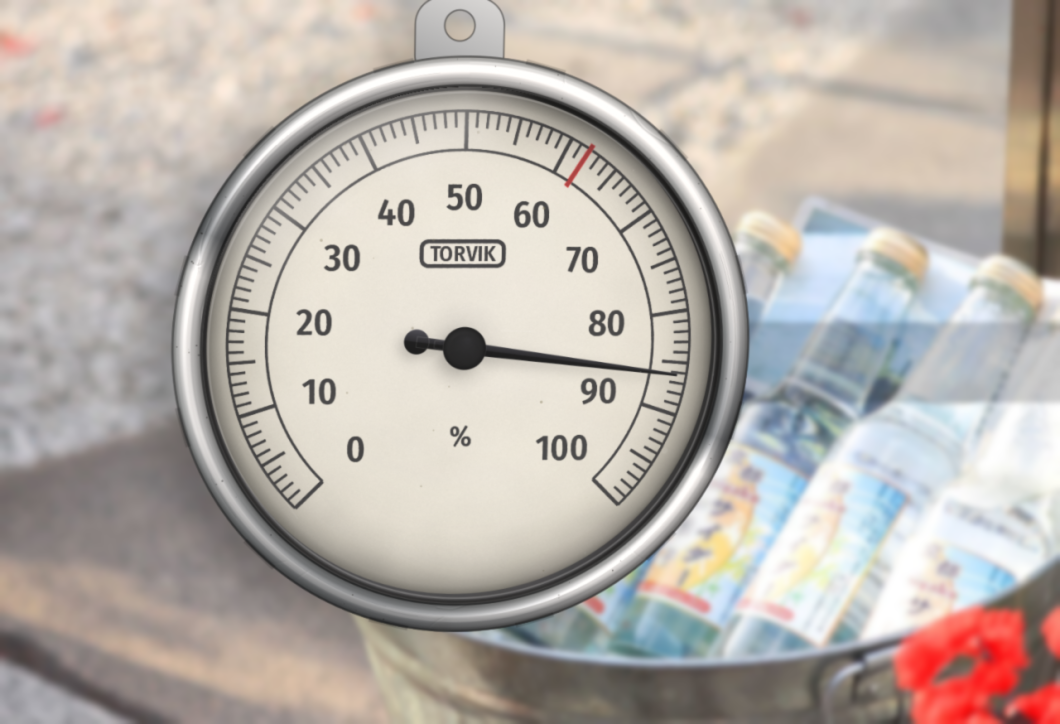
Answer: 86 %
